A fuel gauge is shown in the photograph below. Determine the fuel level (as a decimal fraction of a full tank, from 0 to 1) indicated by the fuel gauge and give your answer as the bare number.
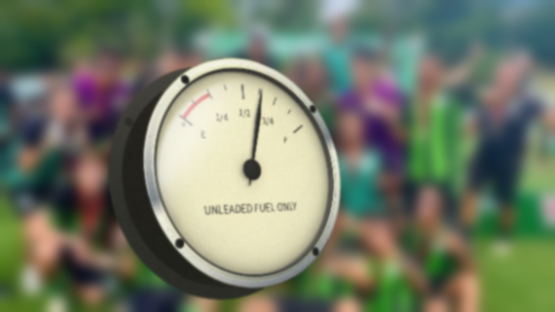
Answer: 0.625
